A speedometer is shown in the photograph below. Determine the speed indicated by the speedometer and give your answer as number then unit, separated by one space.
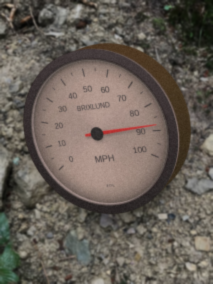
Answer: 87.5 mph
